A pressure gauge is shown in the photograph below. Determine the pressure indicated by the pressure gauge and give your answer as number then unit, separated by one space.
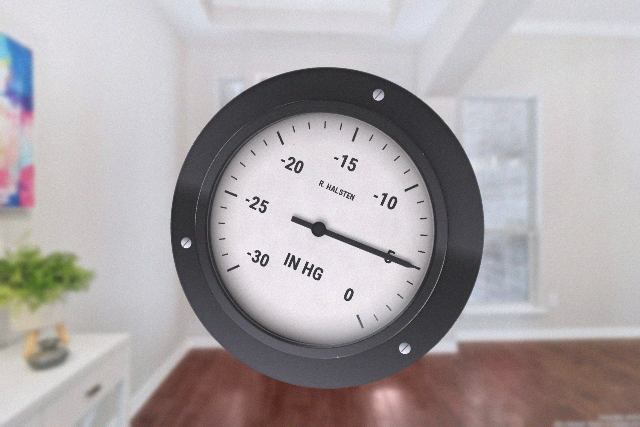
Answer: -5 inHg
